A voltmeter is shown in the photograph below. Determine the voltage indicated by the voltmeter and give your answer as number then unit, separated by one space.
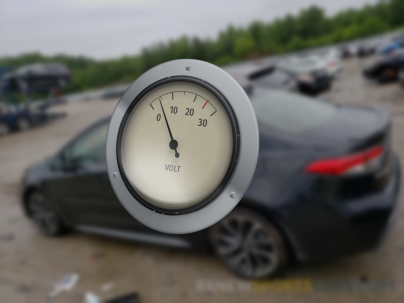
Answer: 5 V
